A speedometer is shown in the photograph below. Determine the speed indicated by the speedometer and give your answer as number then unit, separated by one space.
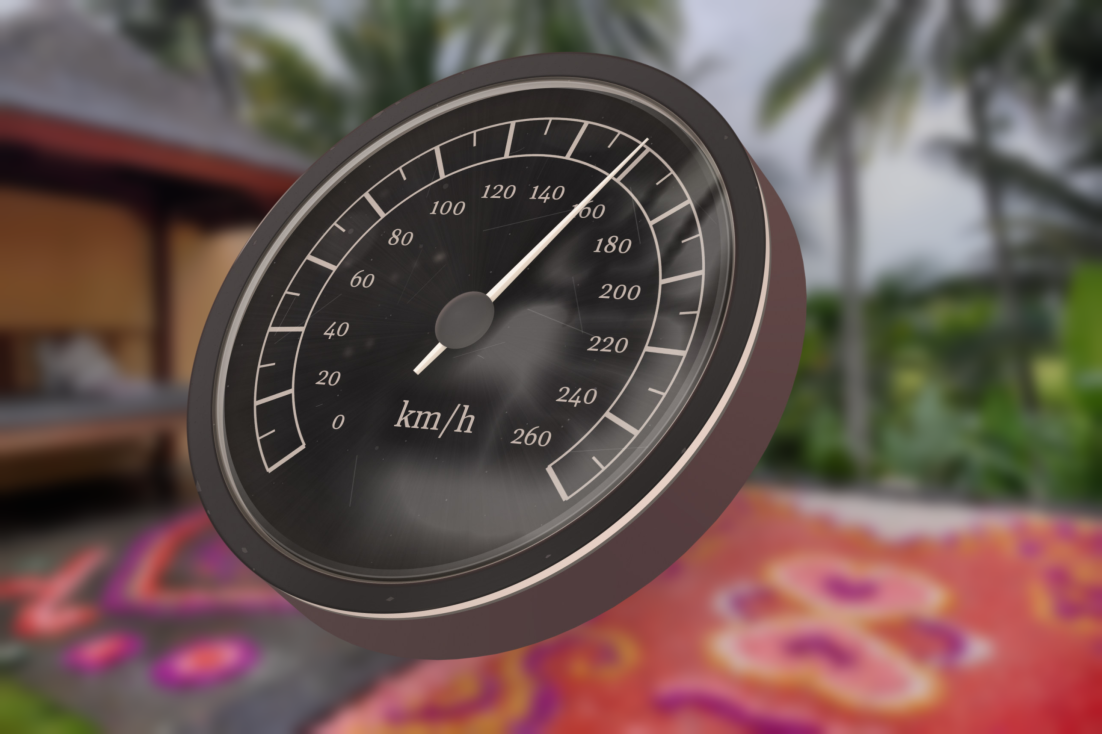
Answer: 160 km/h
